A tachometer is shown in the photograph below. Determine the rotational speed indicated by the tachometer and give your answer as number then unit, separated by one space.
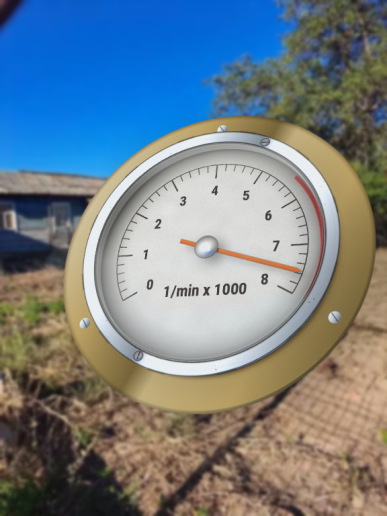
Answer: 7600 rpm
